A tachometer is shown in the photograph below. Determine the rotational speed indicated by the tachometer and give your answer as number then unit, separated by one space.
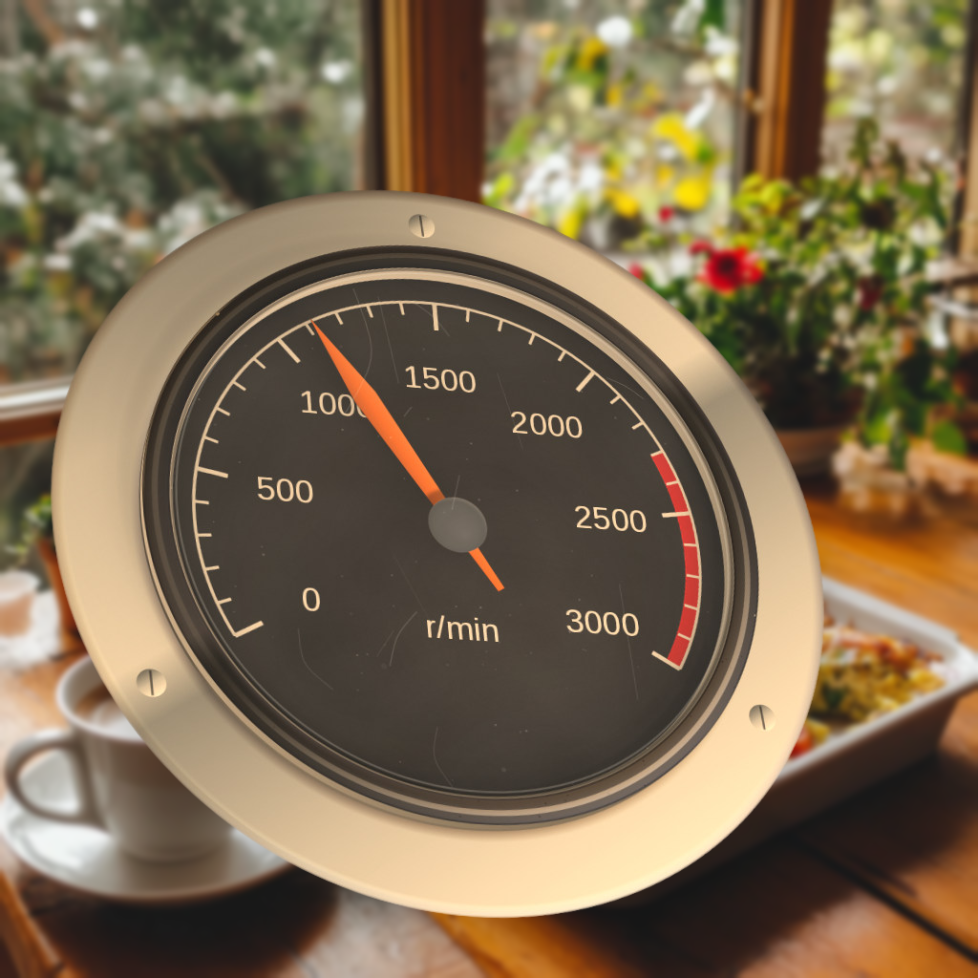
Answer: 1100 rpm
